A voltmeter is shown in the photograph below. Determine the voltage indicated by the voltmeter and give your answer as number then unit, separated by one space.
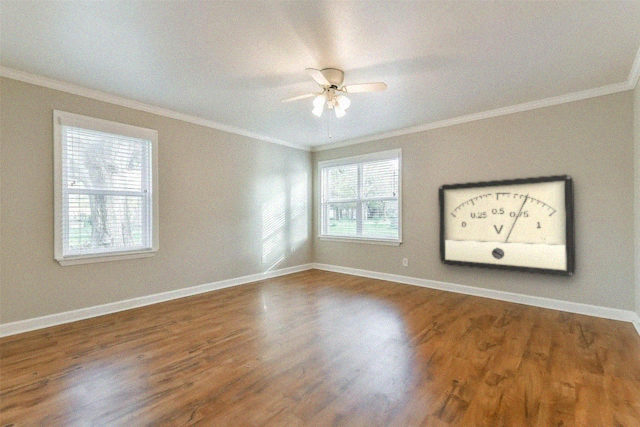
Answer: 0.75 V
